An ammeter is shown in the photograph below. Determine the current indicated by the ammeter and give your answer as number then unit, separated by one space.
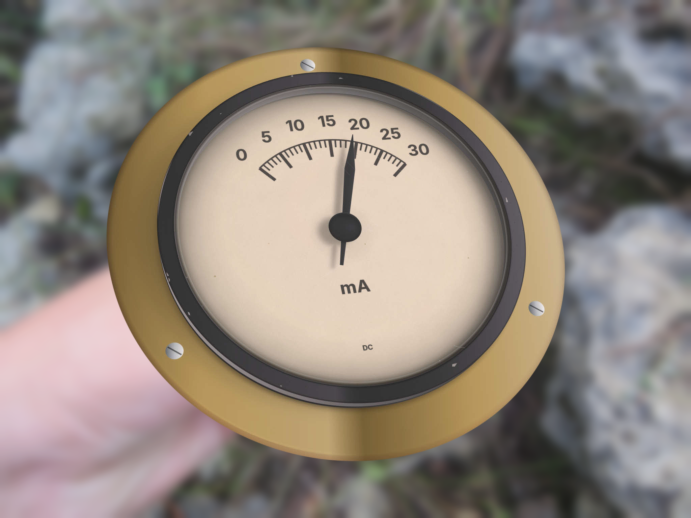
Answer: 19 mA
